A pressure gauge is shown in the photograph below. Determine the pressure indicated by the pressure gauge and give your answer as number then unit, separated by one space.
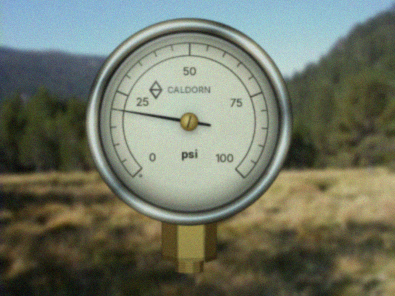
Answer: 20 psi
